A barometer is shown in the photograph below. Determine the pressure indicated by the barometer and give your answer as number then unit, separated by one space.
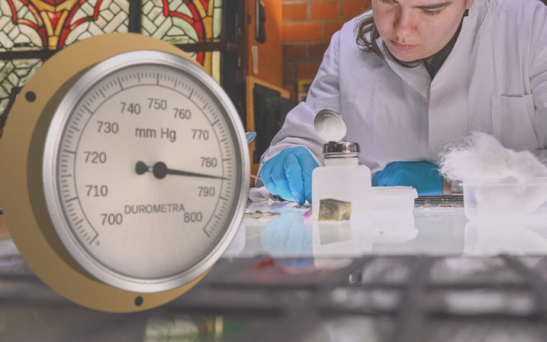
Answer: 785 mmHg
